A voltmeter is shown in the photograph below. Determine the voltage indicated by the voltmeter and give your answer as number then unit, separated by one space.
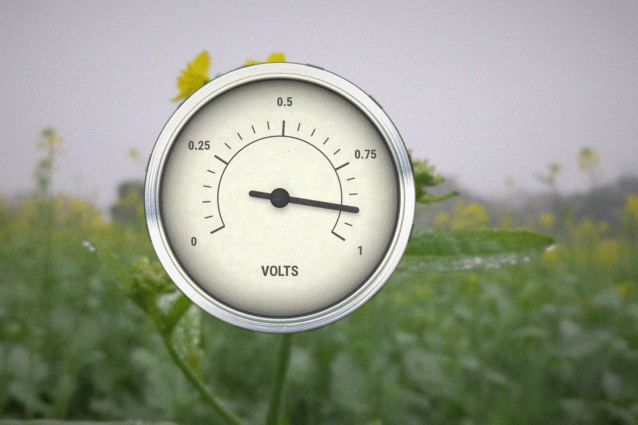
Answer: 0.9 V
